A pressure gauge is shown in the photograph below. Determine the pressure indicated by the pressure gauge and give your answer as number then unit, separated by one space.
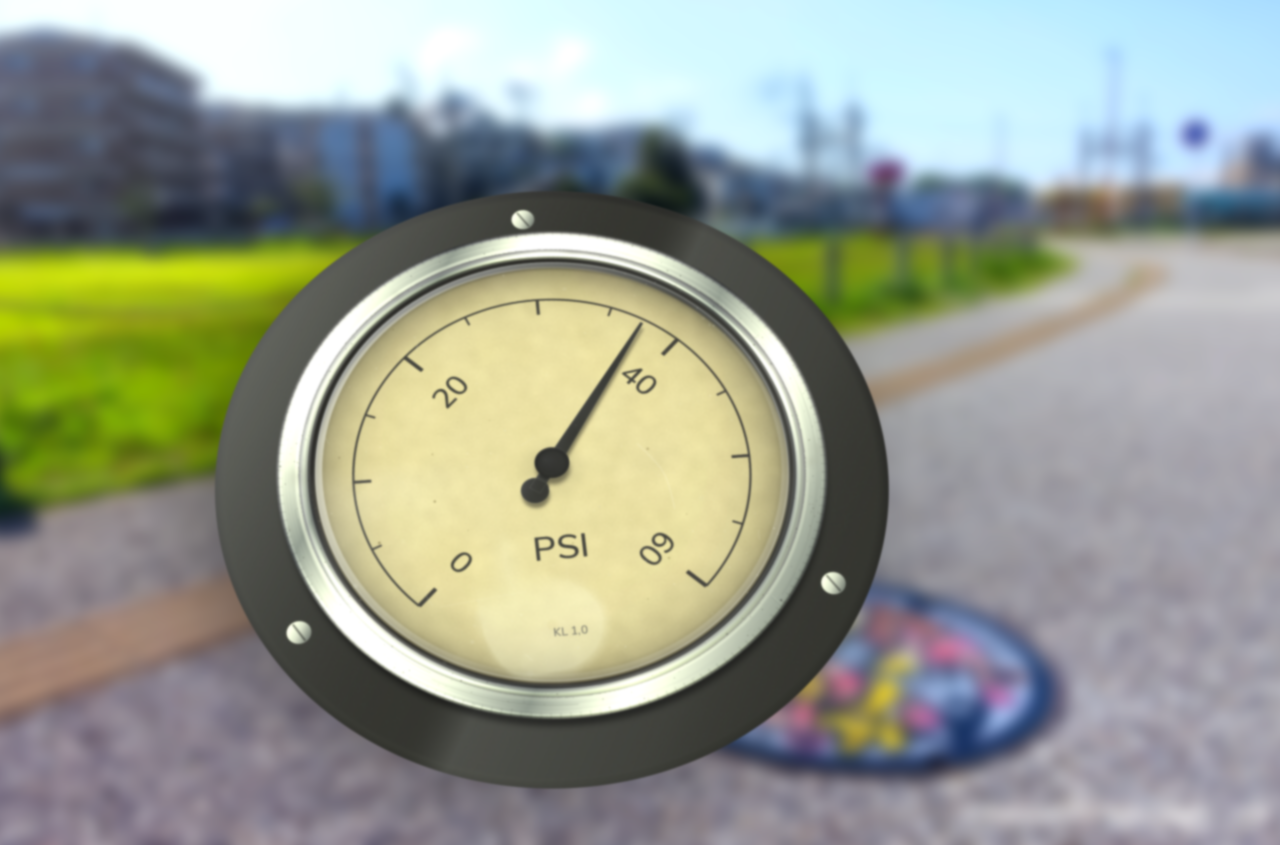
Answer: 37.5 psi
